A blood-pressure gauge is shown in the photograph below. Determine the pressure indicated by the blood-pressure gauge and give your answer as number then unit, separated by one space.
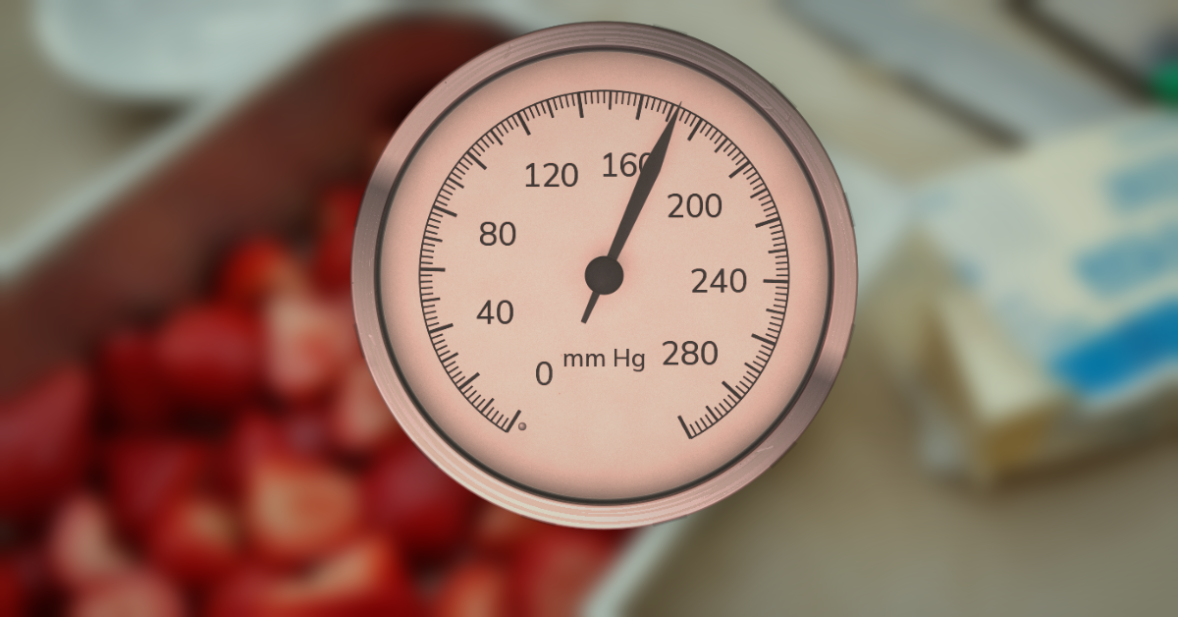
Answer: 172 mmHg
